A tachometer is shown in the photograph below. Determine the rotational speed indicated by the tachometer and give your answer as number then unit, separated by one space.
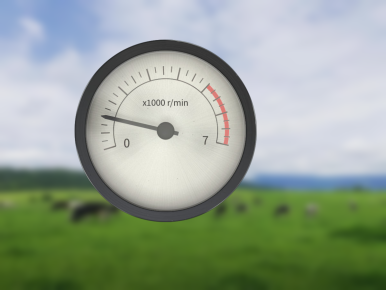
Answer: 1000 rpm
